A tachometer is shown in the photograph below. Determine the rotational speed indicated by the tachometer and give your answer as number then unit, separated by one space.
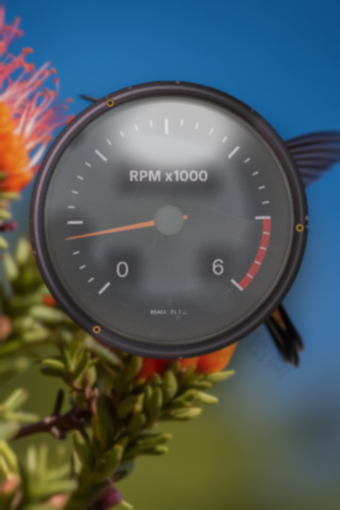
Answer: 800 rpm
